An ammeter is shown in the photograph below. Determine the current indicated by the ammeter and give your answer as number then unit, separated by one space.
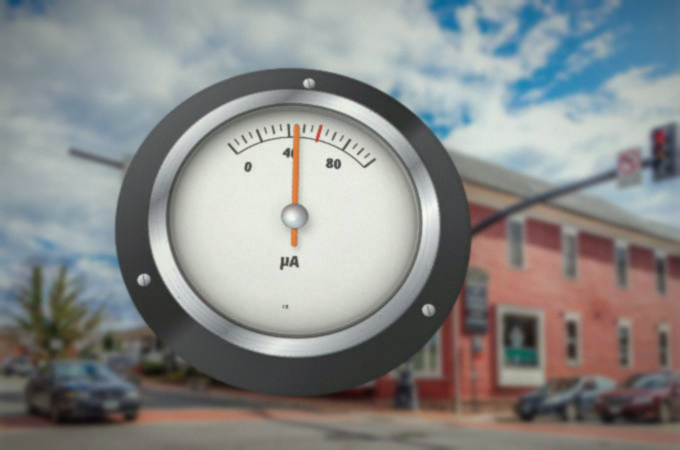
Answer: 45 µA
